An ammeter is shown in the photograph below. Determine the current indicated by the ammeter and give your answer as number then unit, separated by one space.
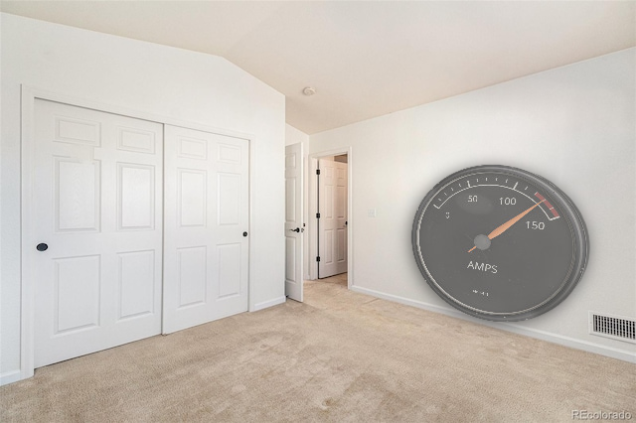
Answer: 130 A
